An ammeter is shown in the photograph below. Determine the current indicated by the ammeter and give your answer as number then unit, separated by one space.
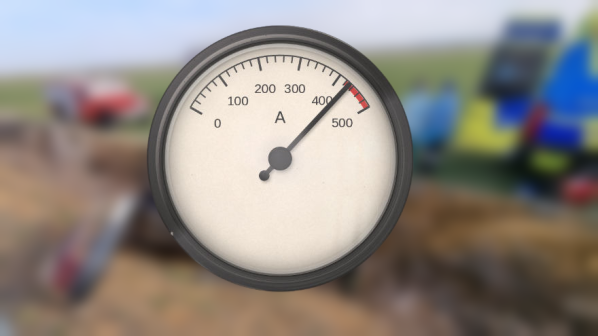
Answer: 430 A
